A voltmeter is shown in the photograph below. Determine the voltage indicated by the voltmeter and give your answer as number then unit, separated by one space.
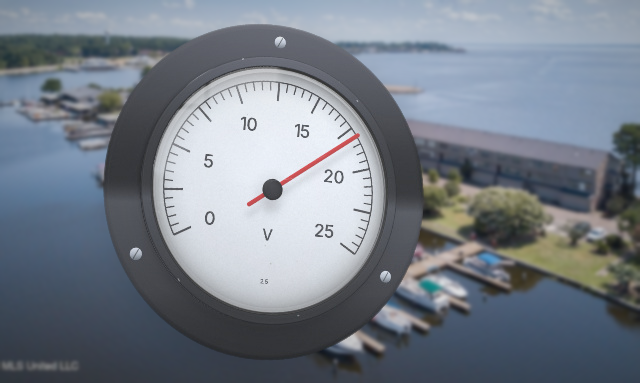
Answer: 18 V
